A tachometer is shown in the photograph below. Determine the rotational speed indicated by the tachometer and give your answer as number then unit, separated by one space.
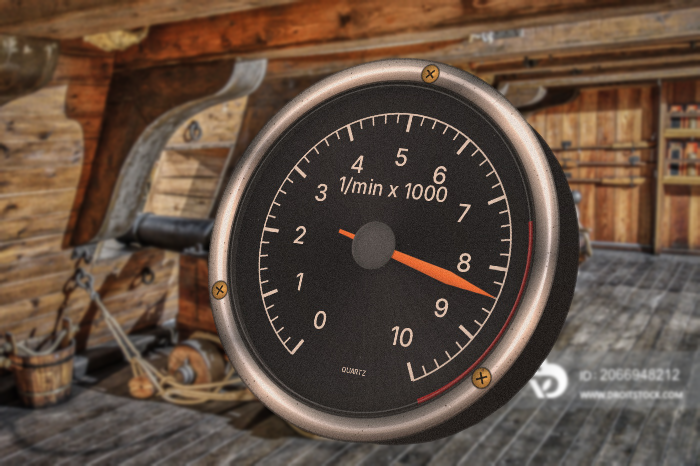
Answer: 8400 rpm
